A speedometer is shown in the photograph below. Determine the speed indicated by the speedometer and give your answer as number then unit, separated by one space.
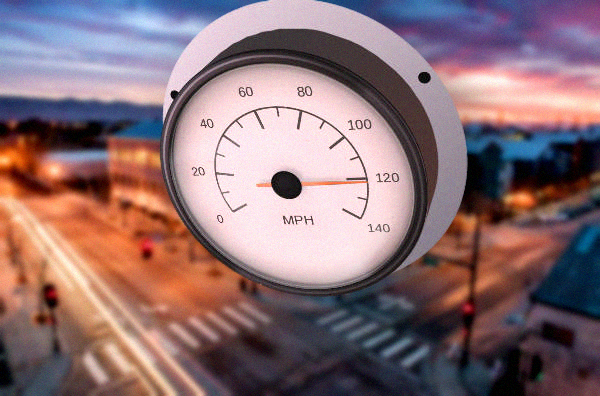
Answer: 120 mph
